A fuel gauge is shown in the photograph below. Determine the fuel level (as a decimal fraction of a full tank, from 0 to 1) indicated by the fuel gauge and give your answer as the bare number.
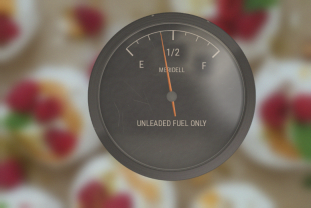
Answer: 0.375
